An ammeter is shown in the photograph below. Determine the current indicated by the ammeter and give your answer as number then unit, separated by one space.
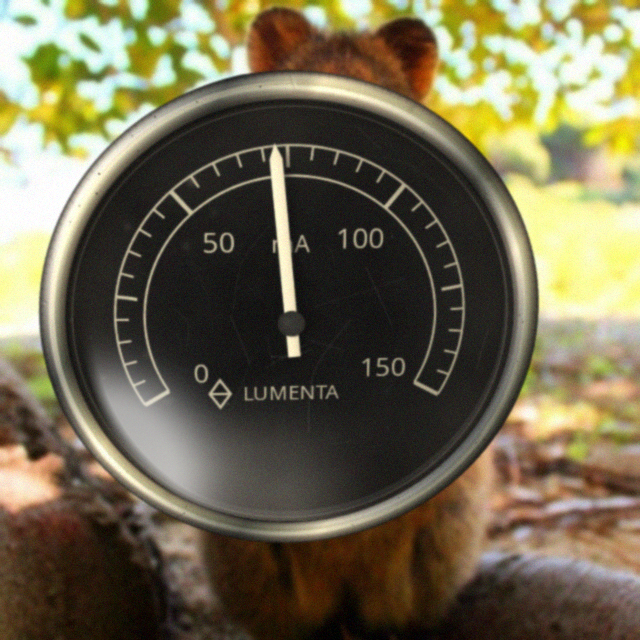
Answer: 72.5 mA
